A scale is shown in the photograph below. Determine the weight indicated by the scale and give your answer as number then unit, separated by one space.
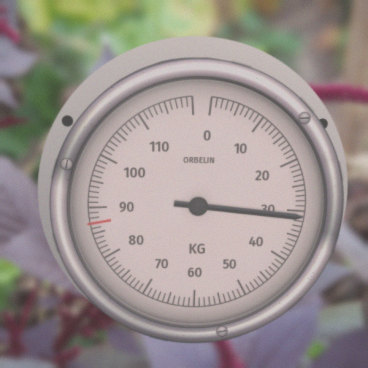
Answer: 31 kg
